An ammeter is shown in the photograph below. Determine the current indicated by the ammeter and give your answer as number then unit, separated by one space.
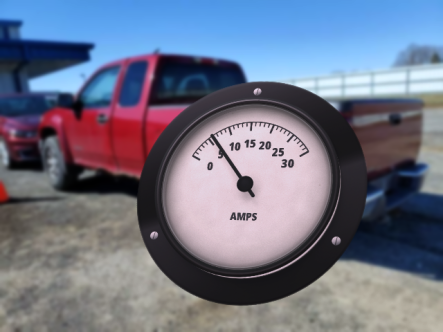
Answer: 6 A
